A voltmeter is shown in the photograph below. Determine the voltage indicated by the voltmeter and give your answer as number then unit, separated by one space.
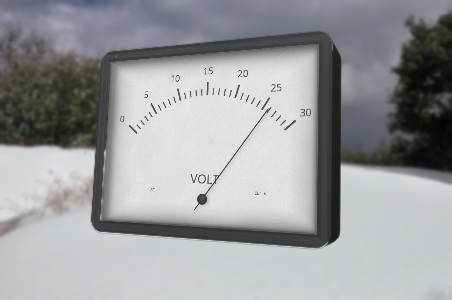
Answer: 26 V
